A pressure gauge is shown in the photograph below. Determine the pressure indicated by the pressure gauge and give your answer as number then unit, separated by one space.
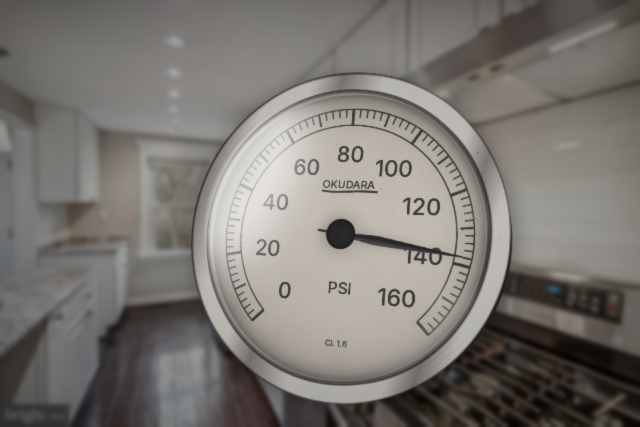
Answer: 138 psi
